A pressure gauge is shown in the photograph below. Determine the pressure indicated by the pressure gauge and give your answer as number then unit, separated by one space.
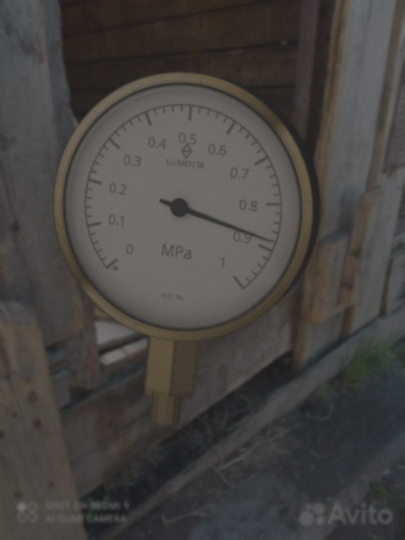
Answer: 0.88 MPa
